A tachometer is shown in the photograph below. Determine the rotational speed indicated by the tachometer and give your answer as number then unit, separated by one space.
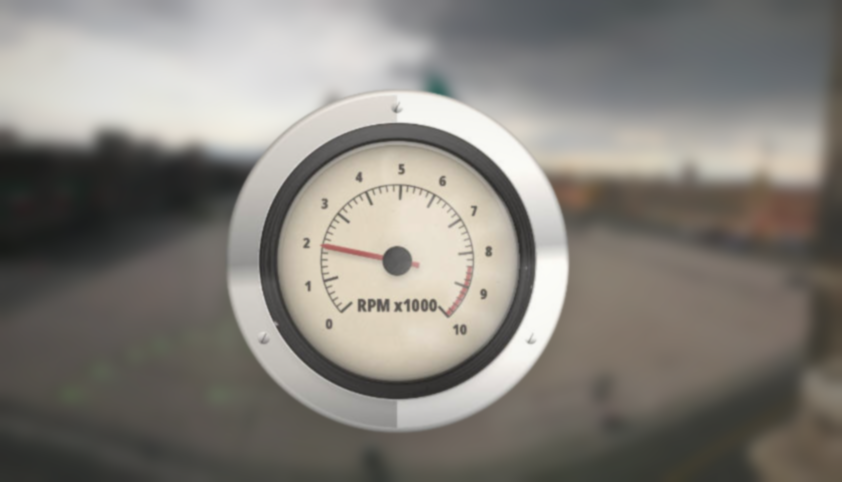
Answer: 2000 rpm
